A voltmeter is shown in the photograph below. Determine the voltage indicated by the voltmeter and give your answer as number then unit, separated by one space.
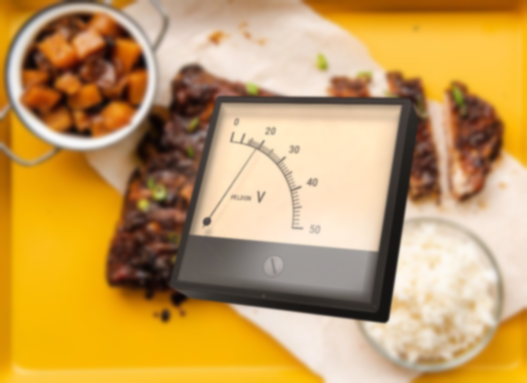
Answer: 20 V
